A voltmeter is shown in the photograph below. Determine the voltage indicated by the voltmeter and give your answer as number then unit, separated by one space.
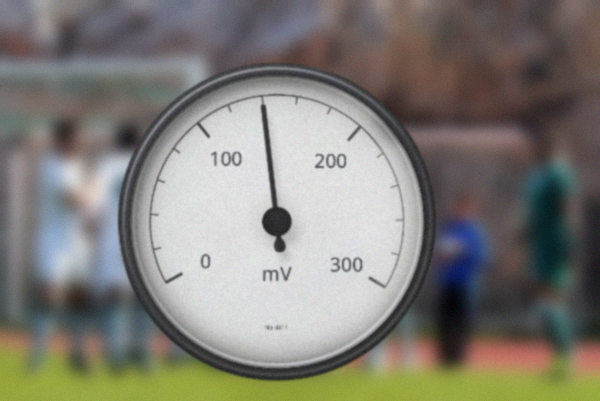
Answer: 140 mV
